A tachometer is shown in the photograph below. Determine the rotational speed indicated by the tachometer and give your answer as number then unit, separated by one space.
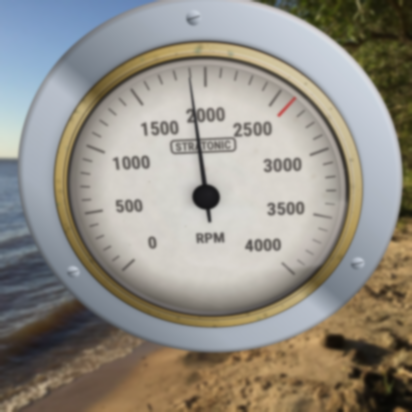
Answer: 1900 rpm
